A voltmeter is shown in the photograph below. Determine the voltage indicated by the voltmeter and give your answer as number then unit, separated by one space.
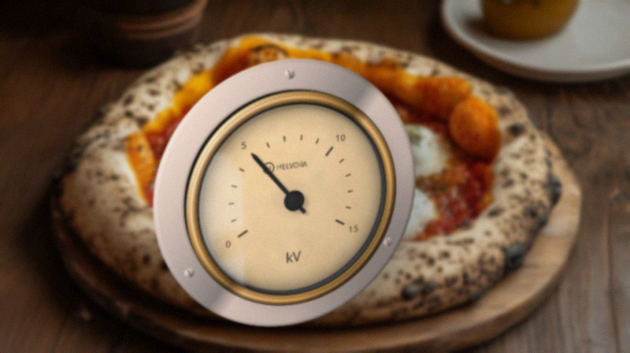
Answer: 5 kV
